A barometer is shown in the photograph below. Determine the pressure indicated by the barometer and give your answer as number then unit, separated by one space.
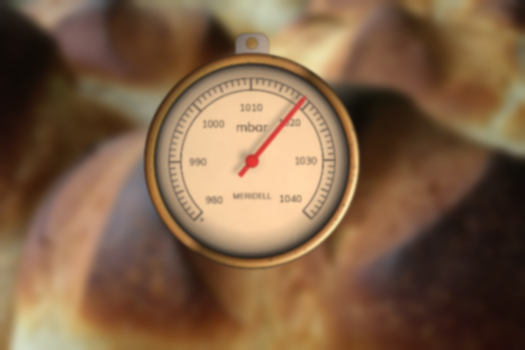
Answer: 1019 mbar
